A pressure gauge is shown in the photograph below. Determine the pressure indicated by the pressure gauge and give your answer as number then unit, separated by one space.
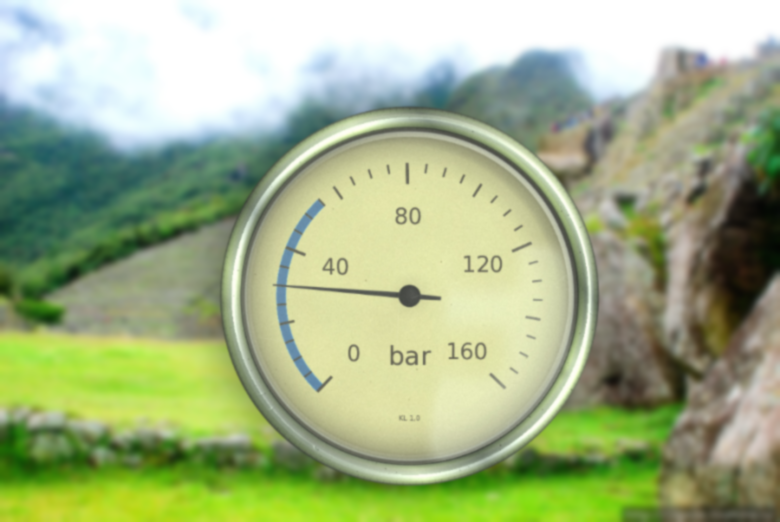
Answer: 30 bar
